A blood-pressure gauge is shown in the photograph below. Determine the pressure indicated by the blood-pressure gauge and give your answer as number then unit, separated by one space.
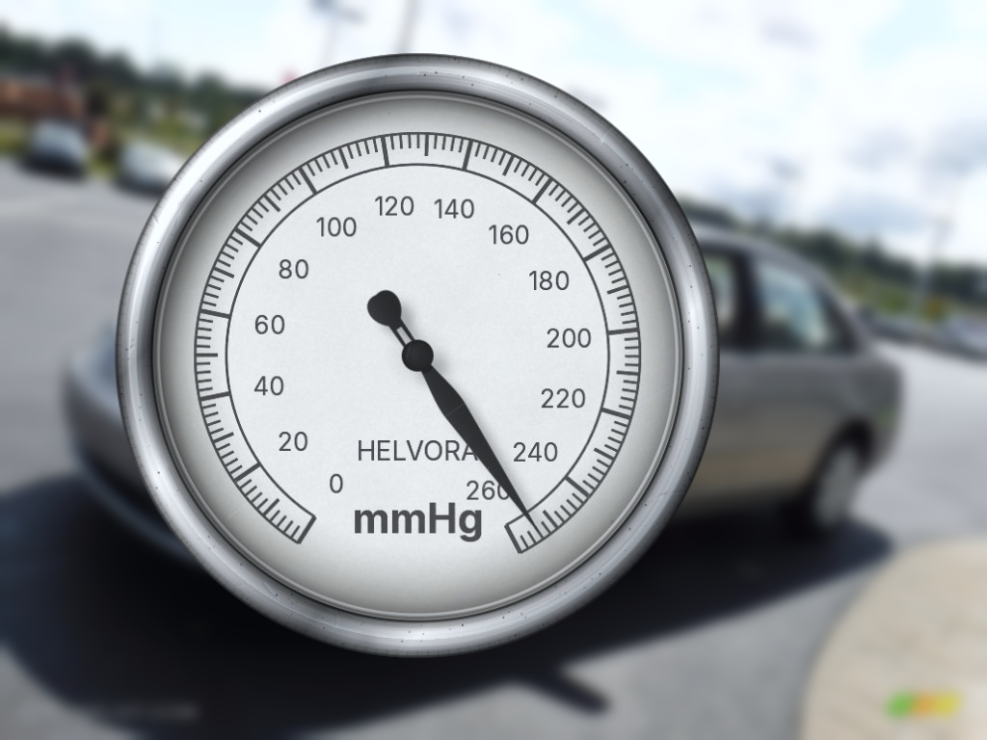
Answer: 254 mmHg
